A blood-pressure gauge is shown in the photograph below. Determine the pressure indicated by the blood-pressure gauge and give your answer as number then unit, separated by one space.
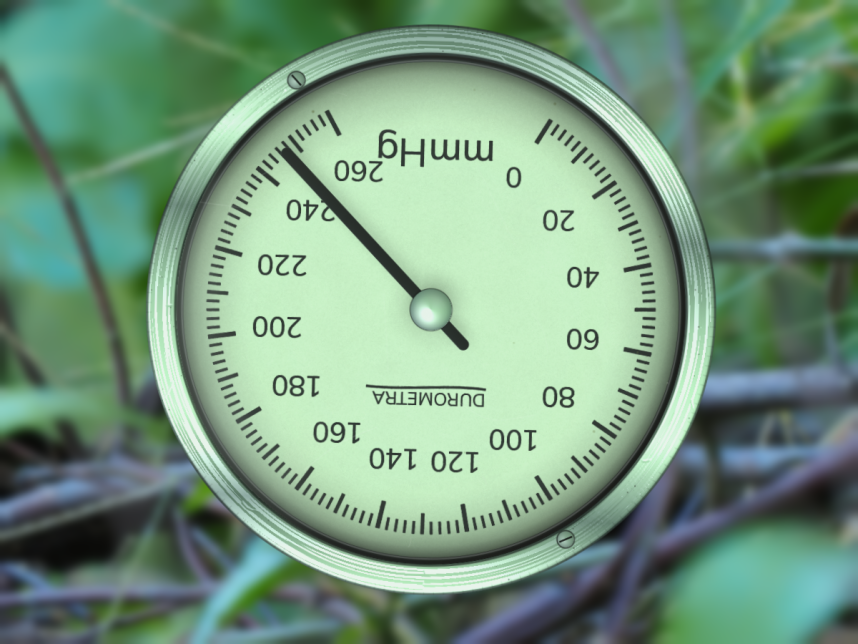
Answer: 247 mmHg
